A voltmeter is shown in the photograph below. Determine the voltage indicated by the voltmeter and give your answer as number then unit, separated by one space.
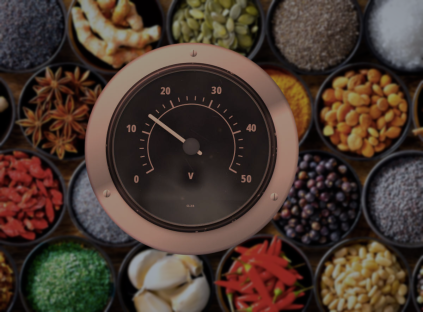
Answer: 14 V
